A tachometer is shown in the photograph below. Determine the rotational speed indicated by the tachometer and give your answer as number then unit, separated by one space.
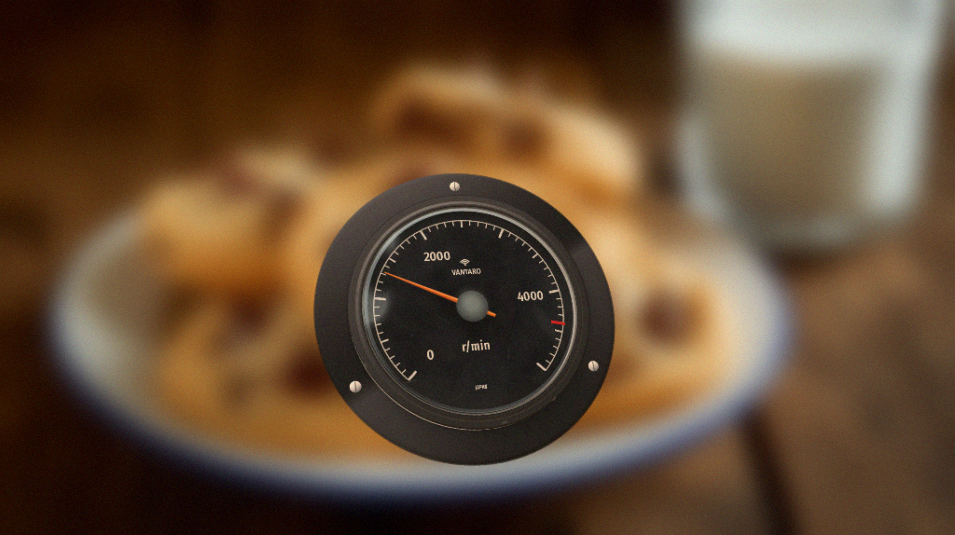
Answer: 1300 rpm
